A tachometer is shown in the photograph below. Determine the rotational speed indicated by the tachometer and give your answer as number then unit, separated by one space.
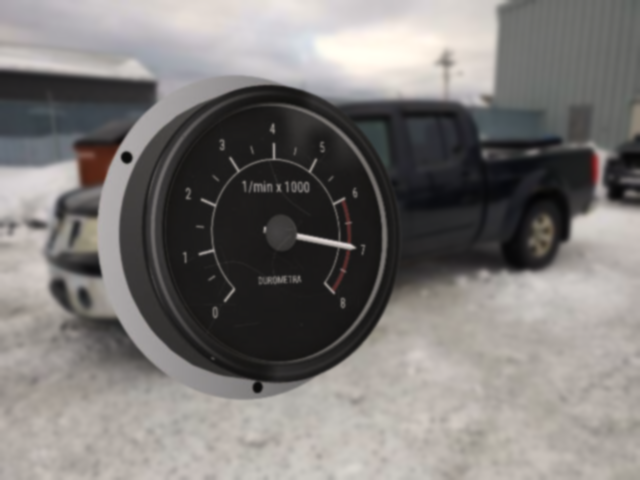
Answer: 7000 rpm
